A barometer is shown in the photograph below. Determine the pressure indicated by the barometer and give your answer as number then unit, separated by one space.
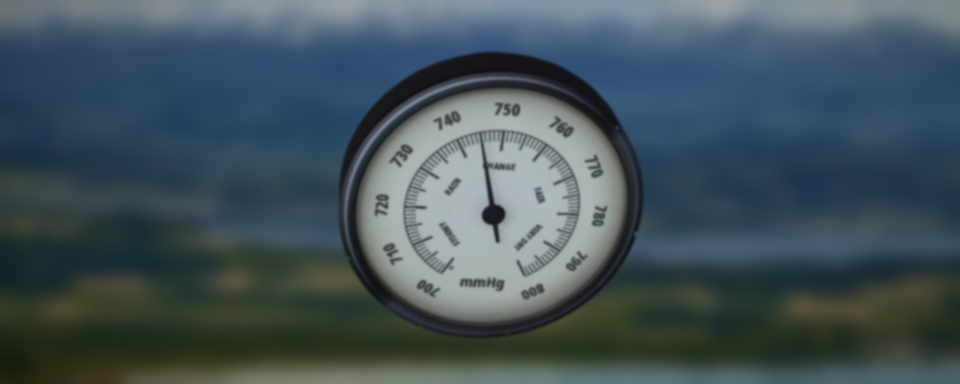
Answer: 745 mmHg
